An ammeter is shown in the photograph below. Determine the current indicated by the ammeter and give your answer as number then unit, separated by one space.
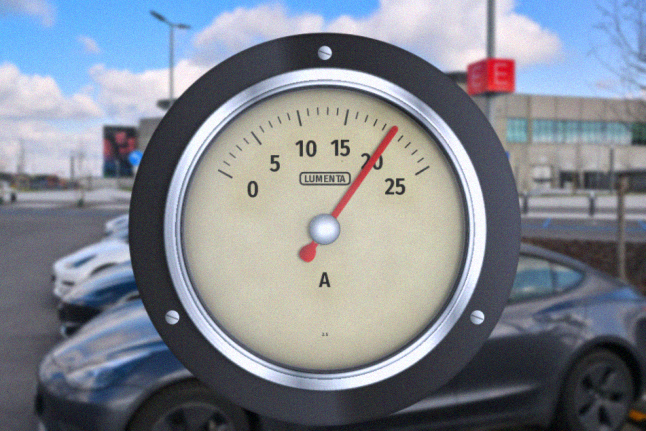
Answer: 20 A
